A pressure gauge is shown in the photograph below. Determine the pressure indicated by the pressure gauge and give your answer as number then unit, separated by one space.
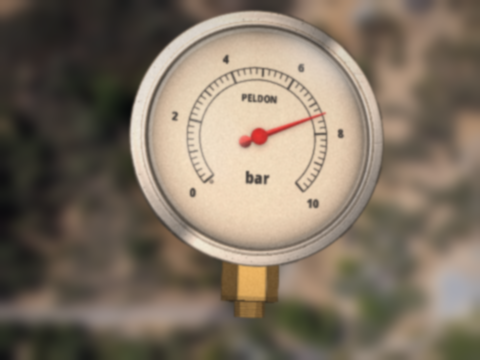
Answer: 7.4 bar
